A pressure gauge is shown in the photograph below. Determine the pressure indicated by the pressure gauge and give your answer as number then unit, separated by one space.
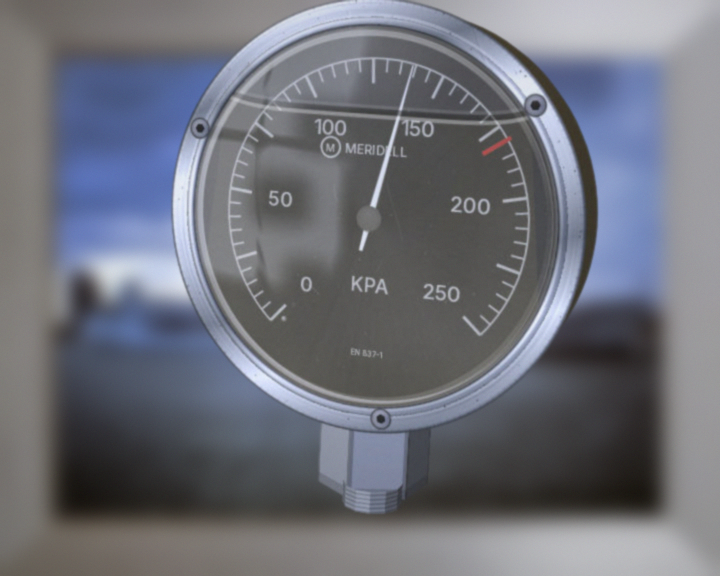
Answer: 140 kPa
